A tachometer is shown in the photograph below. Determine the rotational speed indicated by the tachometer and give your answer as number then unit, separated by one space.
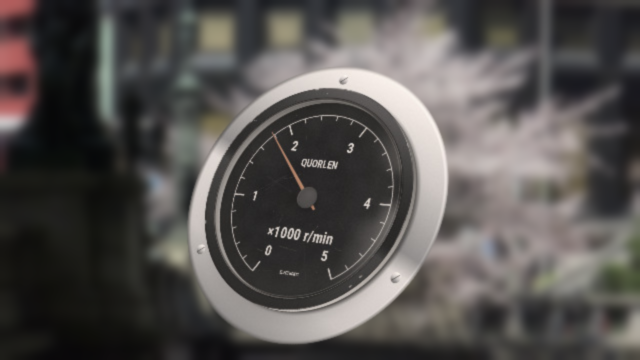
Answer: 1800 rpm
